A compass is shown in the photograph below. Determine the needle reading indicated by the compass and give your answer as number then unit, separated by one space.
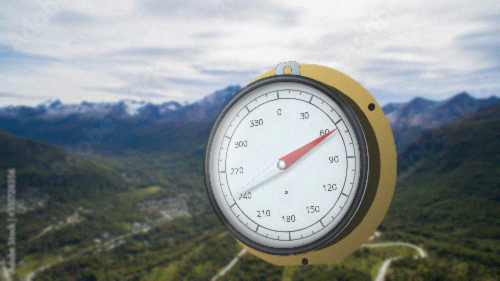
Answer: 65 °
